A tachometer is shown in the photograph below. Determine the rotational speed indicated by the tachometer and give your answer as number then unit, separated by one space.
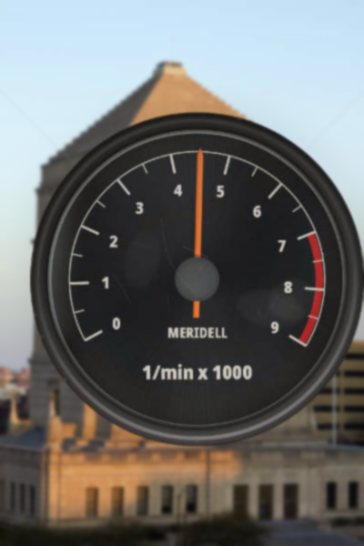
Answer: 4500 rpm
